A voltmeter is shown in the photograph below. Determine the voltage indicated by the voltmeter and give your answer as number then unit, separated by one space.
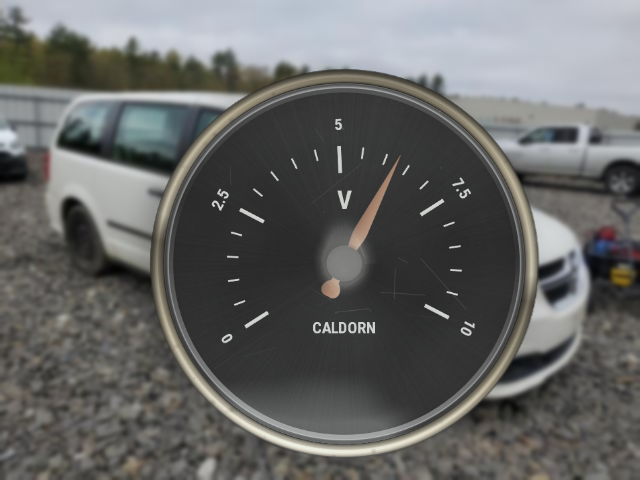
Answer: 6.25 V
